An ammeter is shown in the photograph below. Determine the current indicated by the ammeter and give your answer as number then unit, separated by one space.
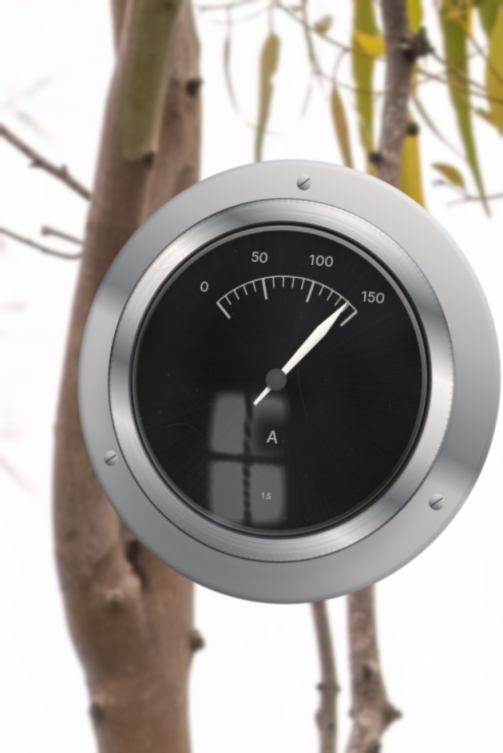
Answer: 140 A
